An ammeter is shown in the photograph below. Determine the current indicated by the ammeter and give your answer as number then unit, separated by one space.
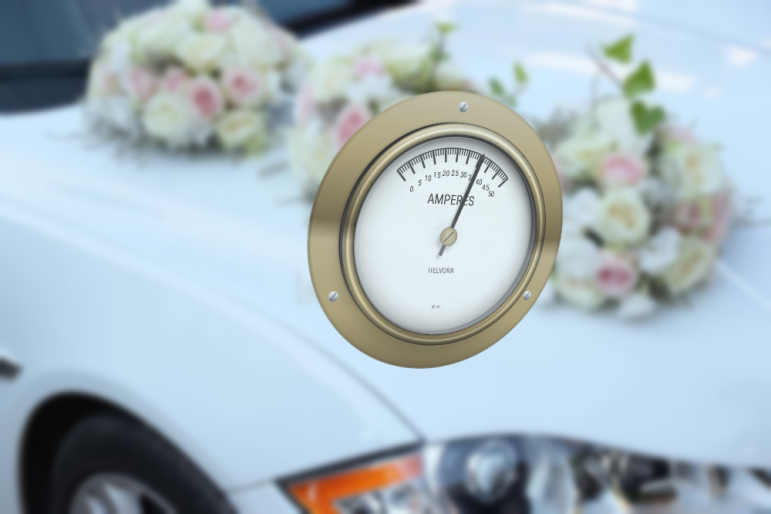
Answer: 35 A
